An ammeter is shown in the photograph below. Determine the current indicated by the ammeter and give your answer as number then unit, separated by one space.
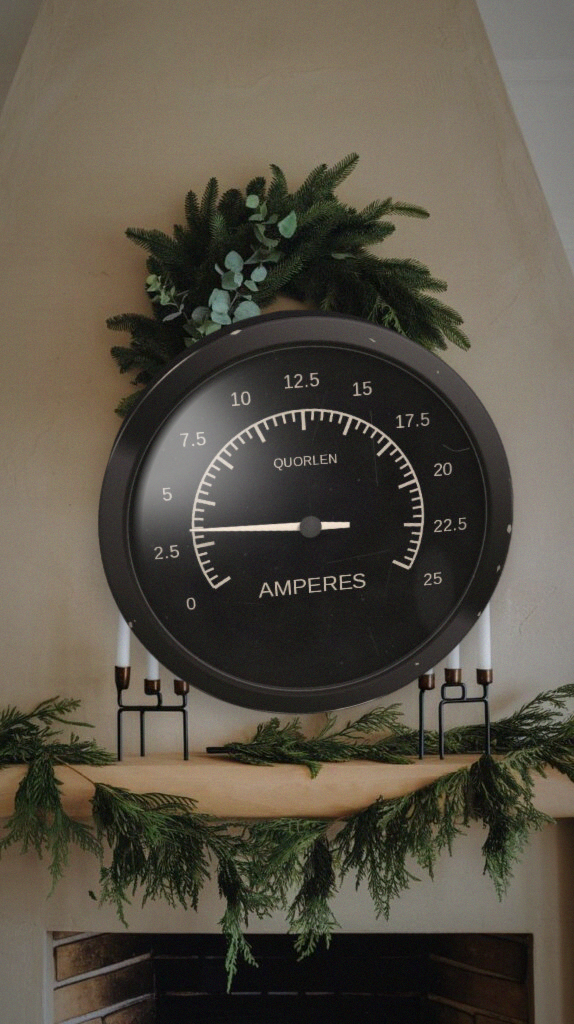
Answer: 3.5 A
